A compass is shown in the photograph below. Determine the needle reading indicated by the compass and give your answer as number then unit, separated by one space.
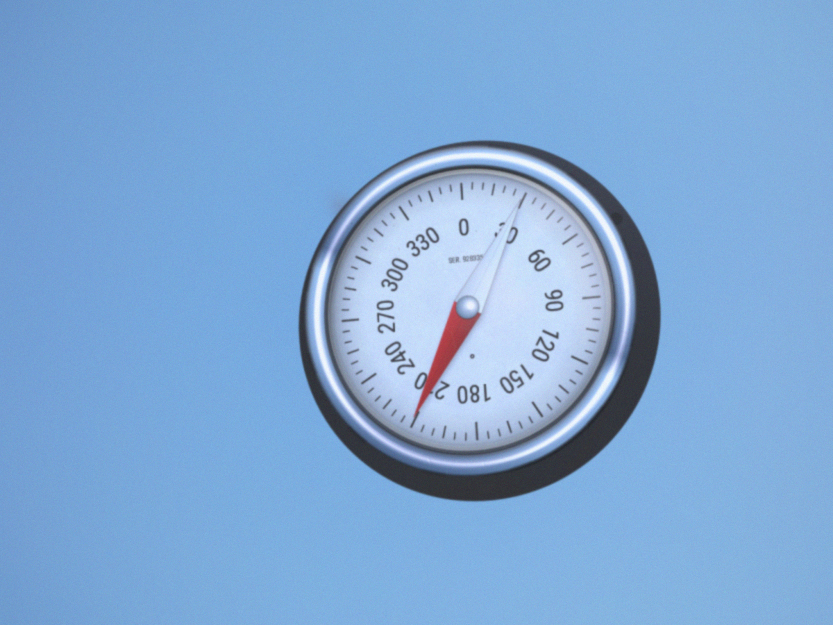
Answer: 210 °
